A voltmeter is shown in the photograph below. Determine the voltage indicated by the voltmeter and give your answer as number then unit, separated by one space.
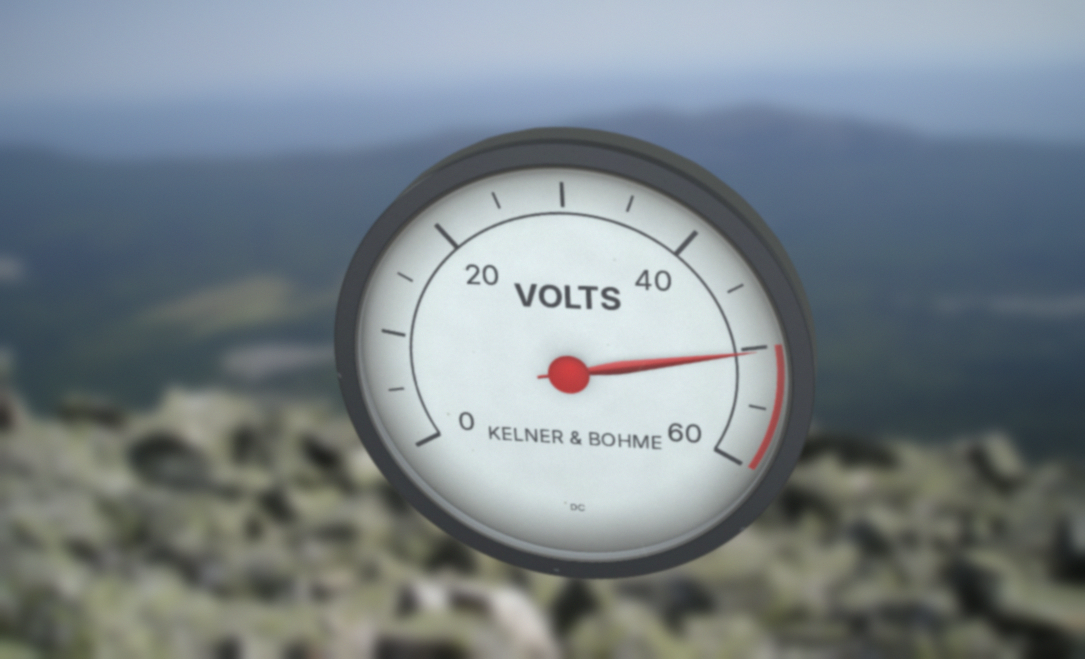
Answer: 50 V
